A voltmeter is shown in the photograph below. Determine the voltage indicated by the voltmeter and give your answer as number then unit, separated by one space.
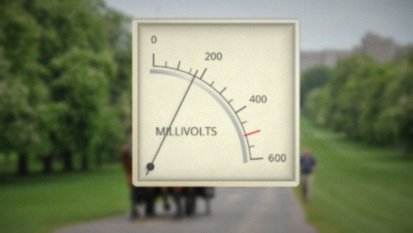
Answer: 175 mV
